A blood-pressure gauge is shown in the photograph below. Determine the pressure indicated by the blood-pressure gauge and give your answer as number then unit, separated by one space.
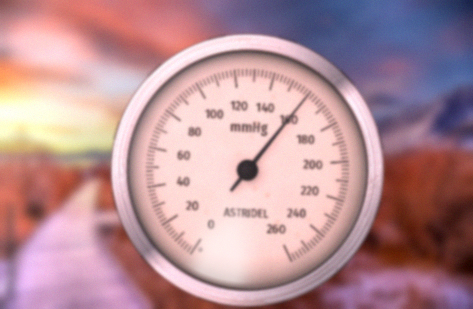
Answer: 160 mmHg
